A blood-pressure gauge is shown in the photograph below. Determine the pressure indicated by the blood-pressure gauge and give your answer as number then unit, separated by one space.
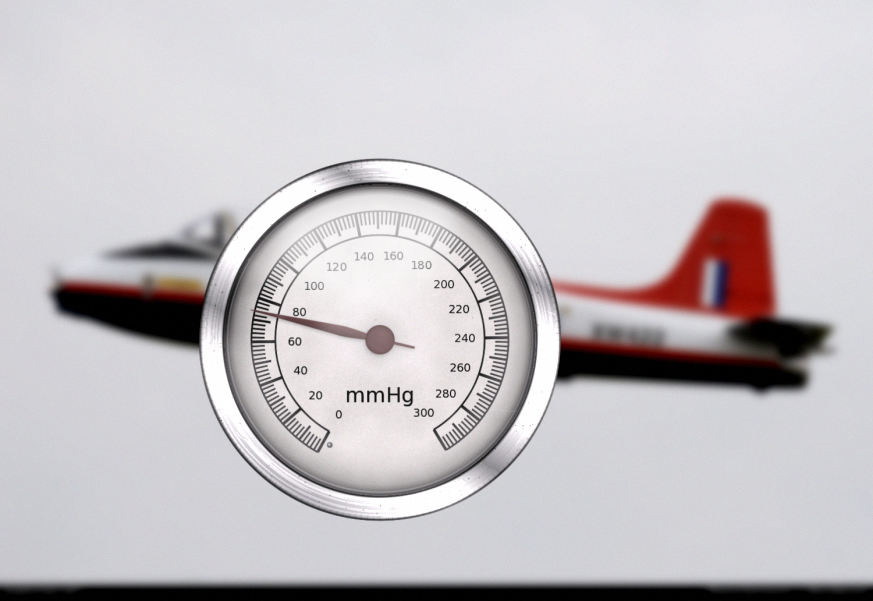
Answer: 74 mmHg
